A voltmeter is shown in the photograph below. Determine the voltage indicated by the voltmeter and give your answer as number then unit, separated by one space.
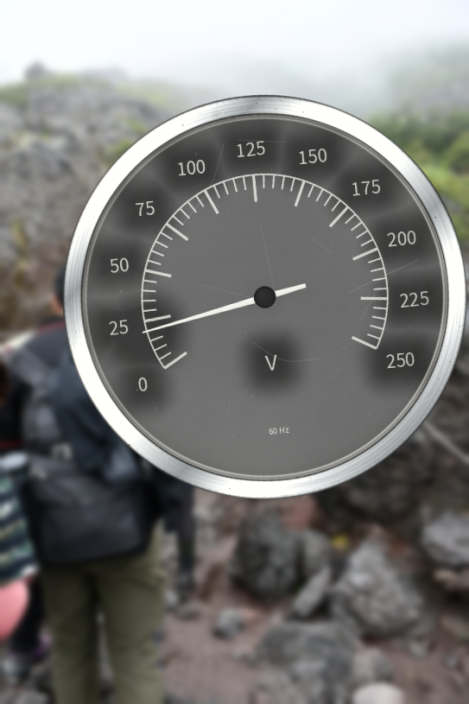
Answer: 20 V
